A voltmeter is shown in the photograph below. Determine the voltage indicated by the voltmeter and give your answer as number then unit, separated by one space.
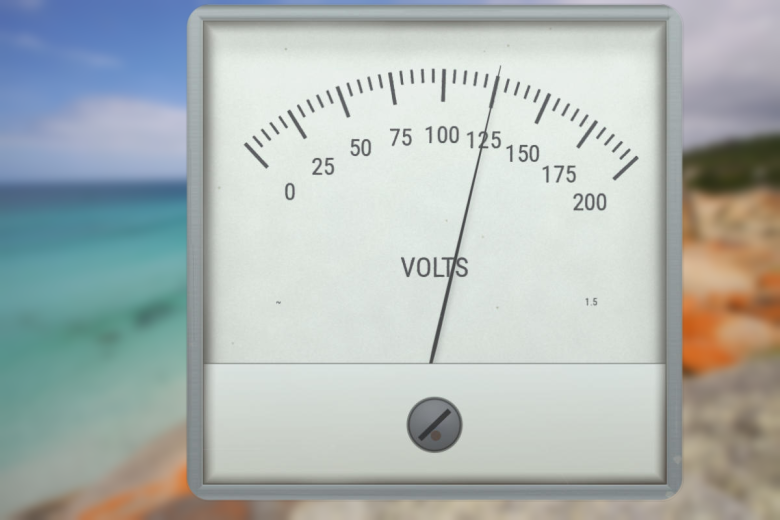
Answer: 125 V
